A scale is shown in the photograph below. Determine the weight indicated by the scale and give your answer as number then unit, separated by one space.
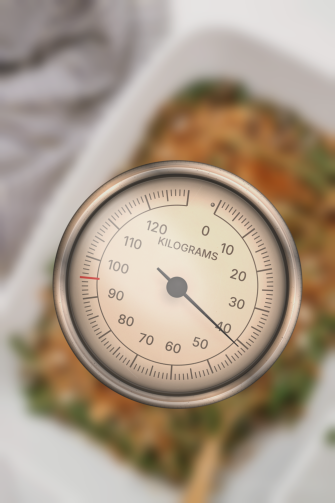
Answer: 41 kg
